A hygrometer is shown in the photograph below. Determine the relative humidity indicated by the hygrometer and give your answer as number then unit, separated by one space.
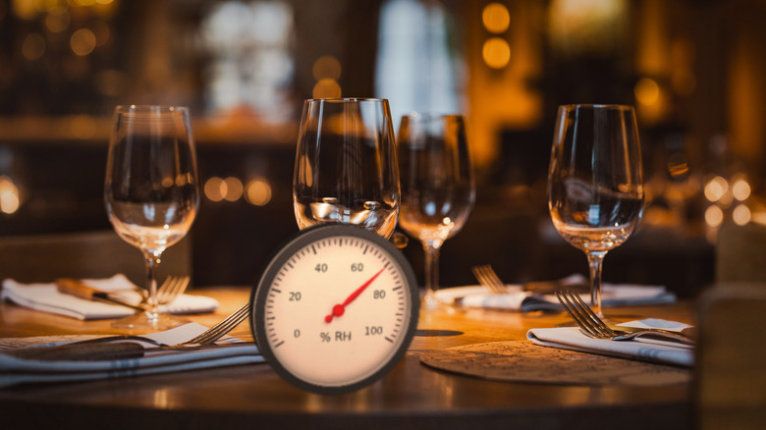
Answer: 70 %
